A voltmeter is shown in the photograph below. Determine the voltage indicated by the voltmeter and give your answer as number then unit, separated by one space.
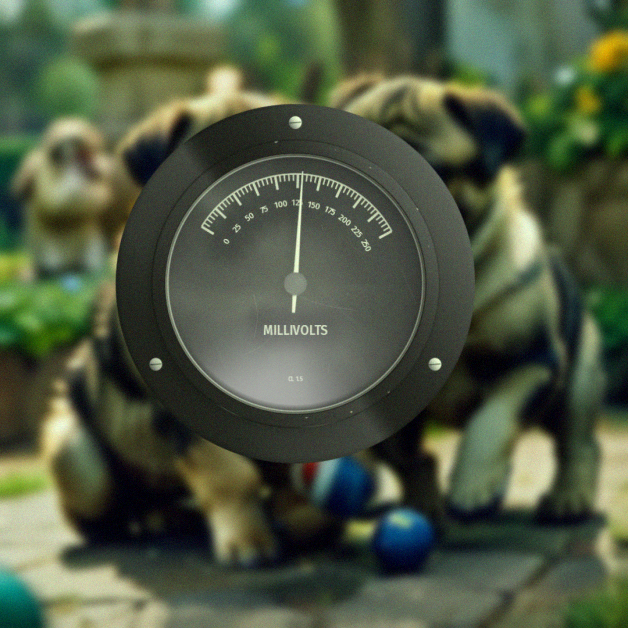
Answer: 130 mV
